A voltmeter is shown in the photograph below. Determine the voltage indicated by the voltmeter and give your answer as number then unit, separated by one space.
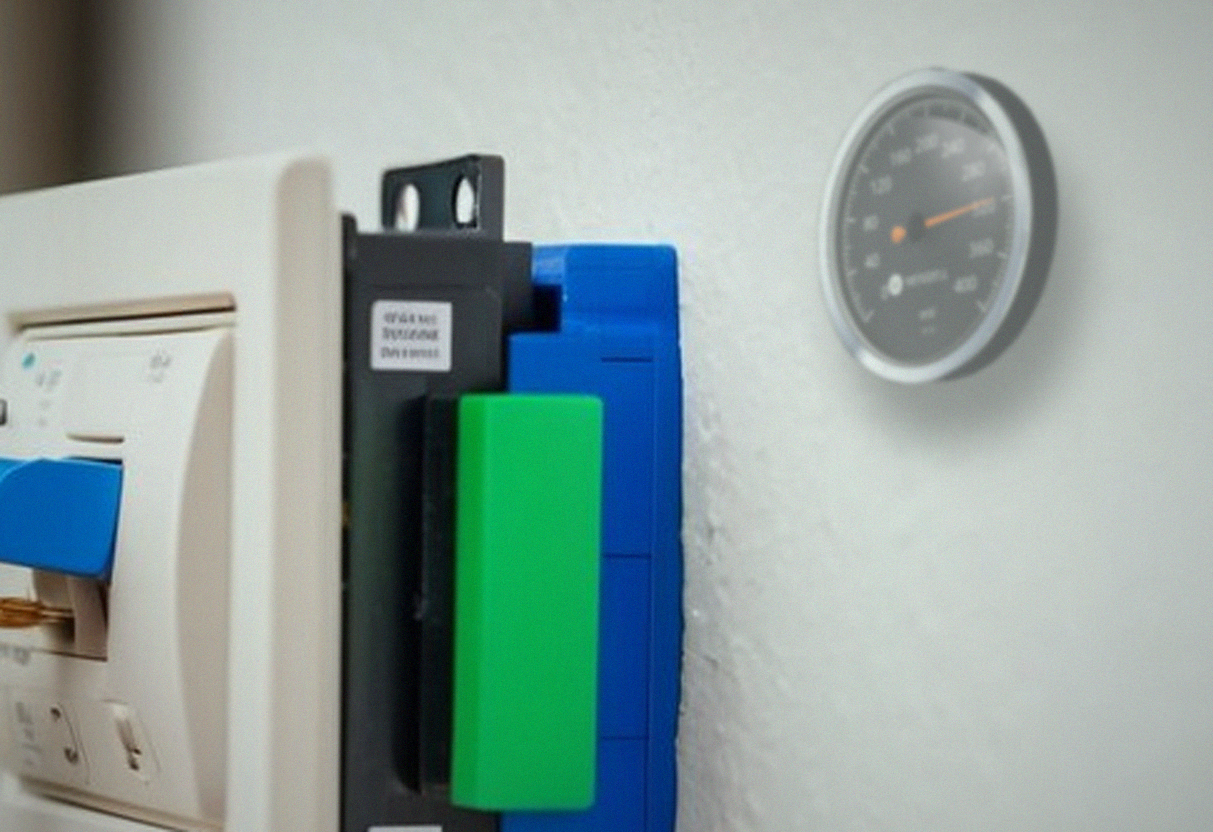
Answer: 320 mV
